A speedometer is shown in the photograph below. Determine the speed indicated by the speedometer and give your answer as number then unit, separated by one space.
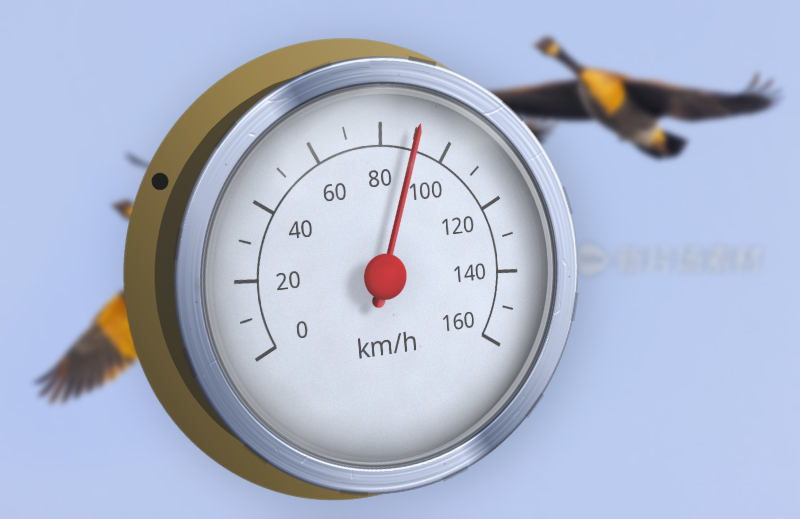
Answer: 90 km/h
